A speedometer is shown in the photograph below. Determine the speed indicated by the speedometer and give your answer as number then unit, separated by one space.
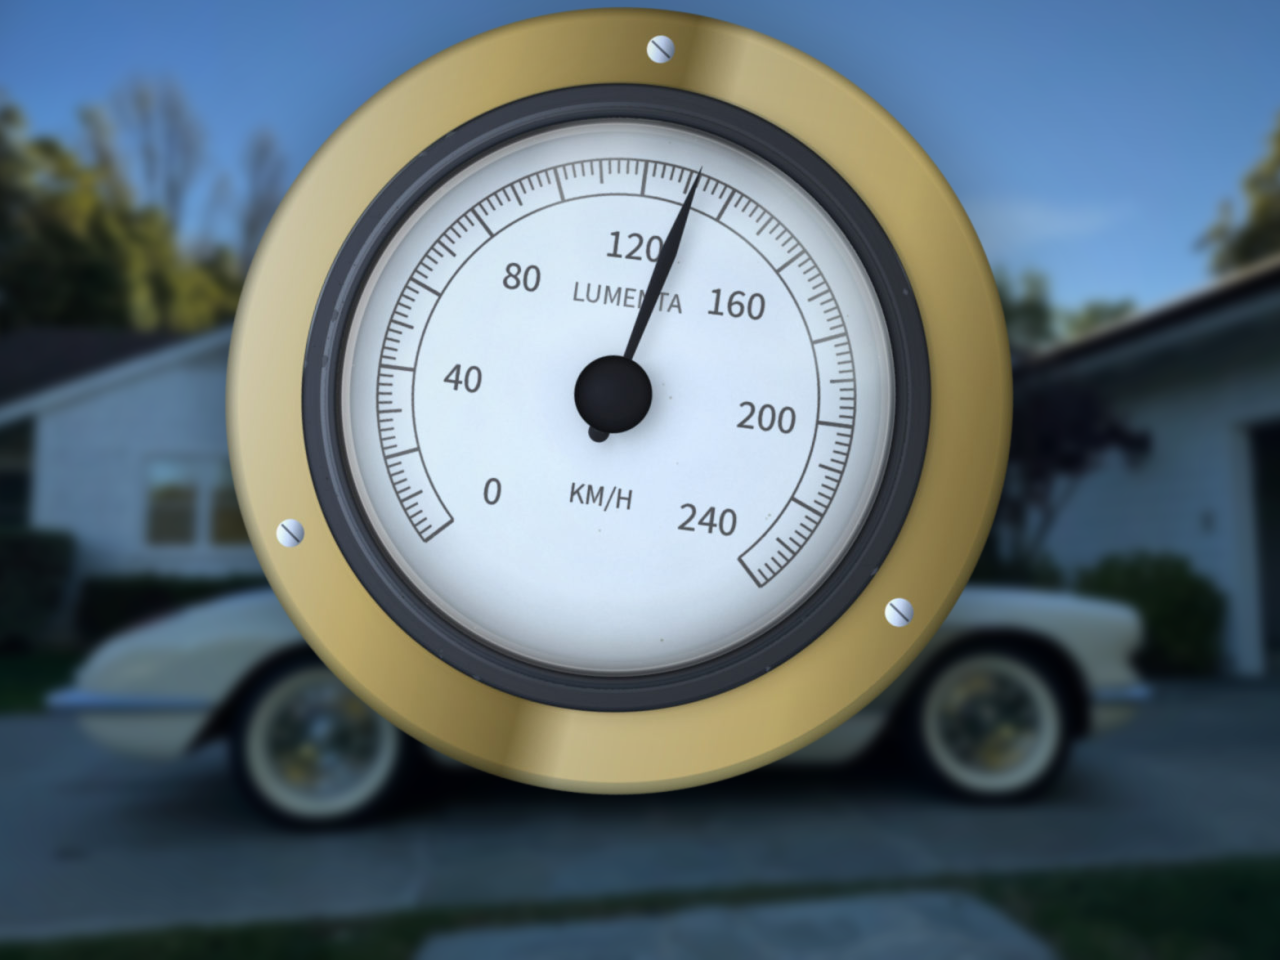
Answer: 132 km/h
